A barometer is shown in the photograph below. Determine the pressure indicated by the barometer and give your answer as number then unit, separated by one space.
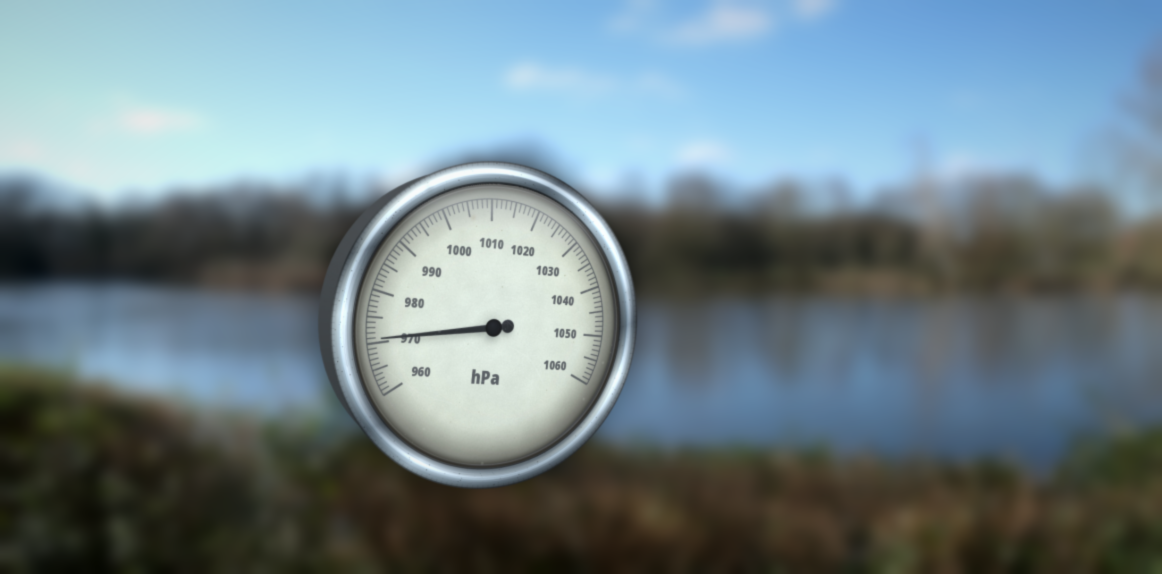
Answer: 971 hPa
